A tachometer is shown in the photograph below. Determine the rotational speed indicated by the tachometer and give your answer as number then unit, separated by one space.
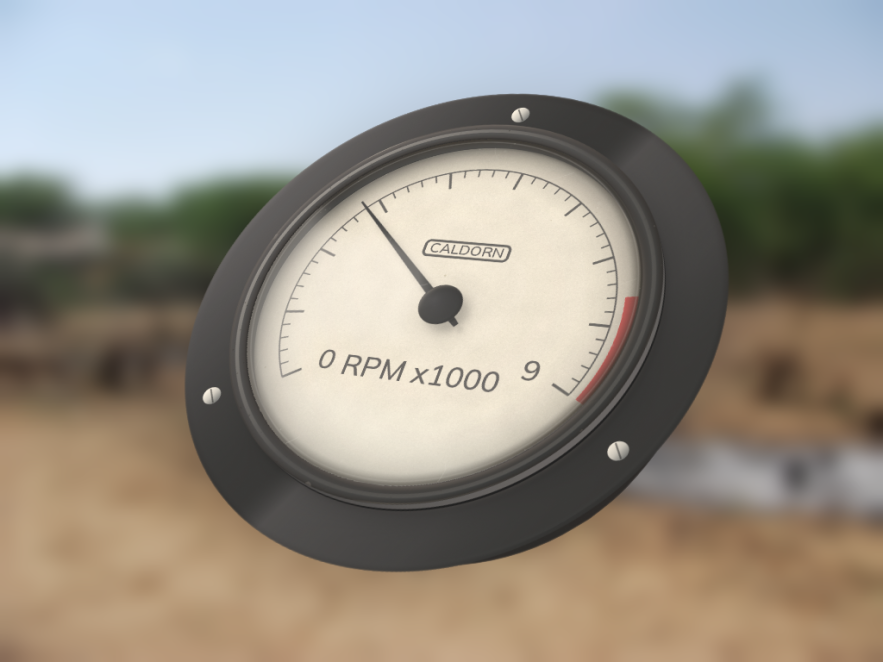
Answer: 2800 rpm
